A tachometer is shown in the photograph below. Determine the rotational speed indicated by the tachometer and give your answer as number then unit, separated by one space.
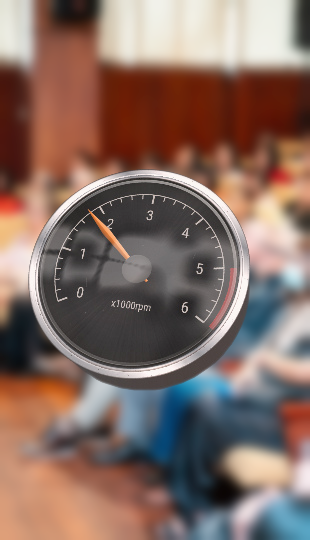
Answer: 1800 rpm
